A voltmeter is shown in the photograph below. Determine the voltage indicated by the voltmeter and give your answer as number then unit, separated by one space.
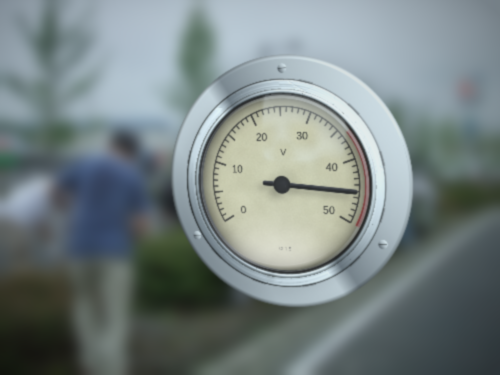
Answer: 45 V
